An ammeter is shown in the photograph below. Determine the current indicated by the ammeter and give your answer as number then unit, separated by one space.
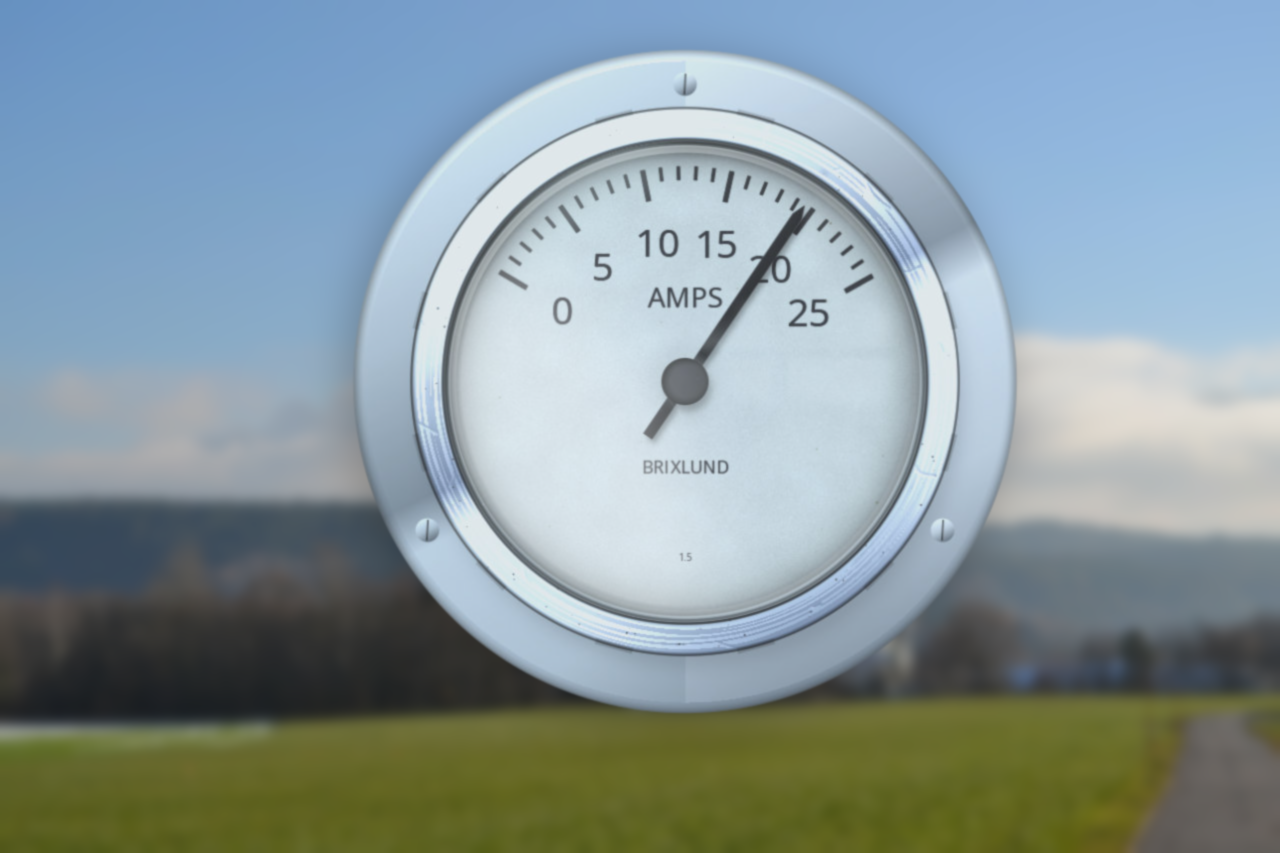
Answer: 19.5 A
